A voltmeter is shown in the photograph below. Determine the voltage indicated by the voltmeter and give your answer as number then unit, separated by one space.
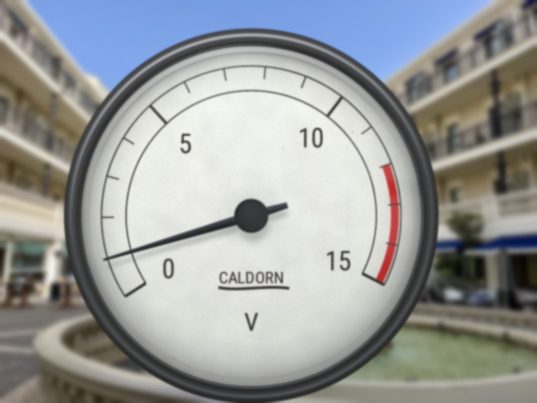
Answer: 1 V
